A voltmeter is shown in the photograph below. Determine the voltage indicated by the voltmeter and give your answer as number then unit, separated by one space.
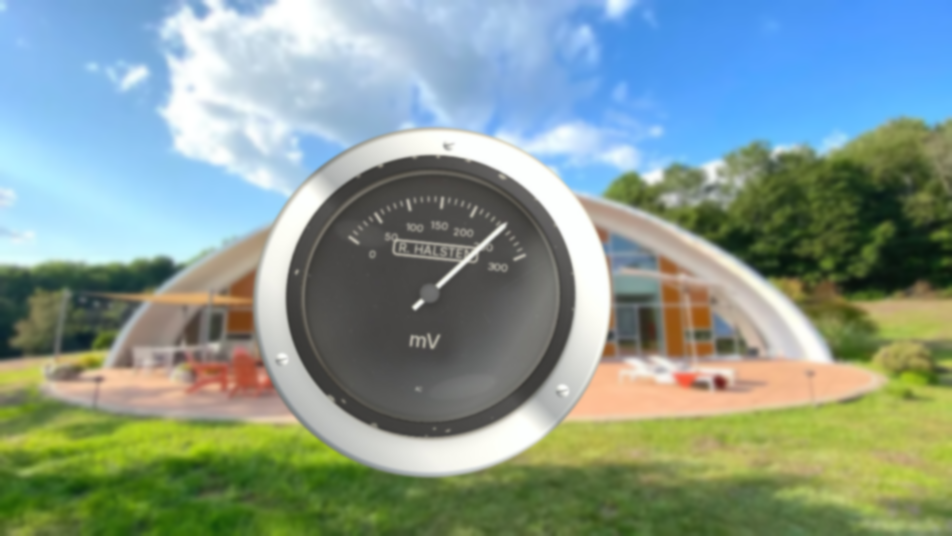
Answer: 250 mV
